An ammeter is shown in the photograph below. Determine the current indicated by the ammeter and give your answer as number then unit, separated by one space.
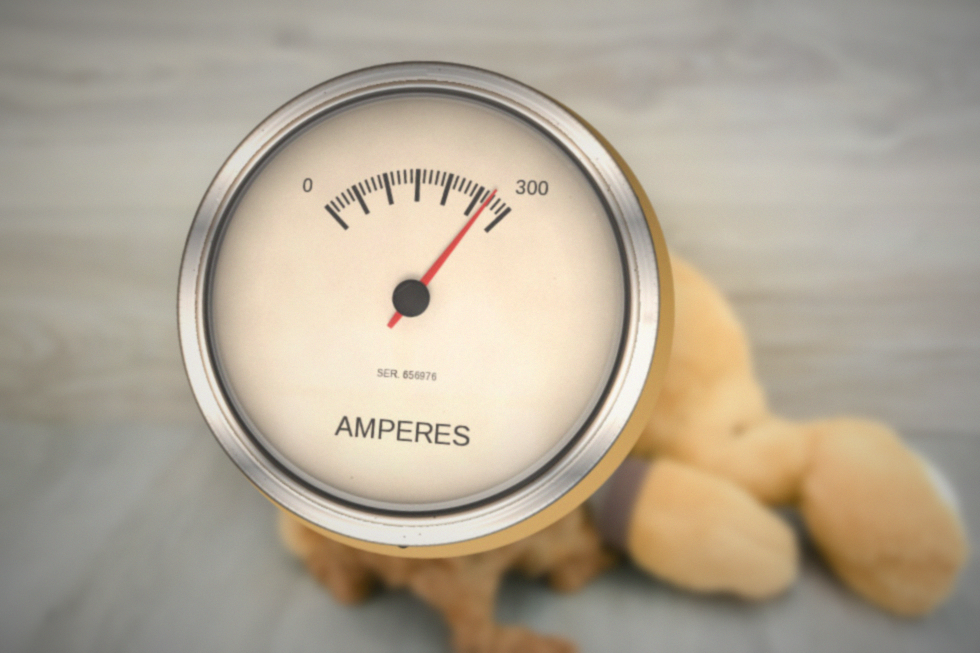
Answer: 270 A
